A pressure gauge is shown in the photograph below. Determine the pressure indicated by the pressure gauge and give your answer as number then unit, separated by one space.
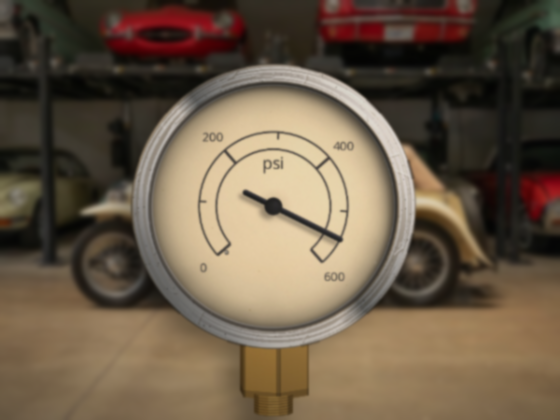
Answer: 550 psi
